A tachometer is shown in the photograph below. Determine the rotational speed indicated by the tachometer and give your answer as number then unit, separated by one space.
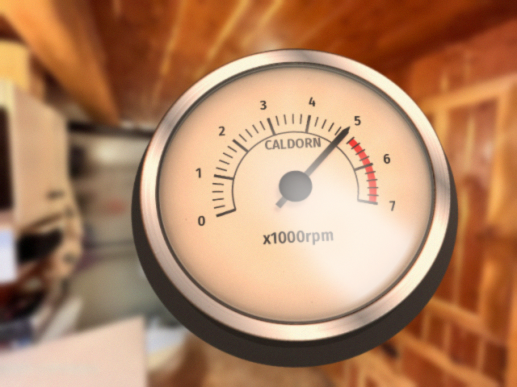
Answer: 5000 rpm
